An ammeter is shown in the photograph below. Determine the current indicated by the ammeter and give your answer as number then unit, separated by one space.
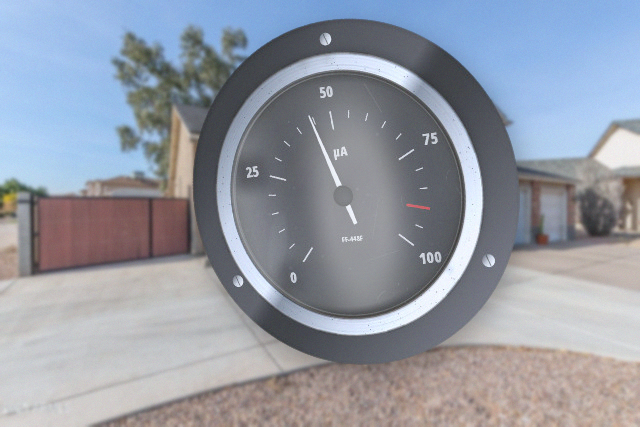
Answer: 45 µA
